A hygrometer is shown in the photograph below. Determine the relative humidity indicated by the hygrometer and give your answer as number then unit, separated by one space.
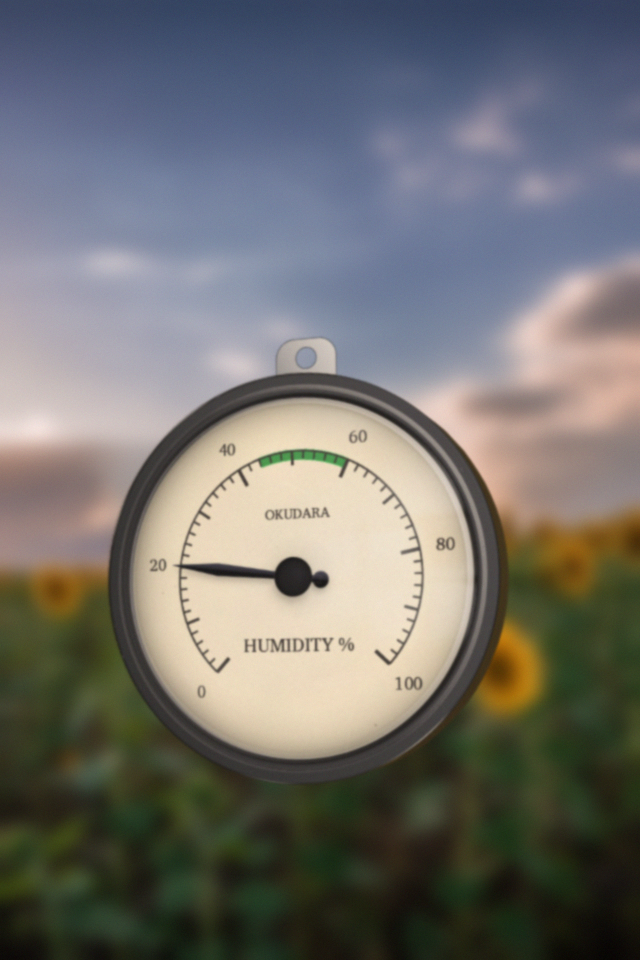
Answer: 20 %
